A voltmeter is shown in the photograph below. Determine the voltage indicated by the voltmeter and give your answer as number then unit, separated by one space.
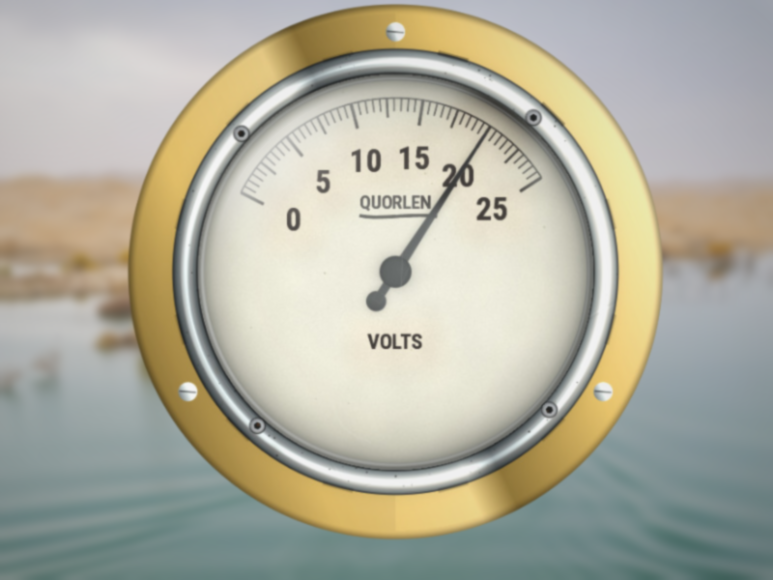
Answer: 20 V
